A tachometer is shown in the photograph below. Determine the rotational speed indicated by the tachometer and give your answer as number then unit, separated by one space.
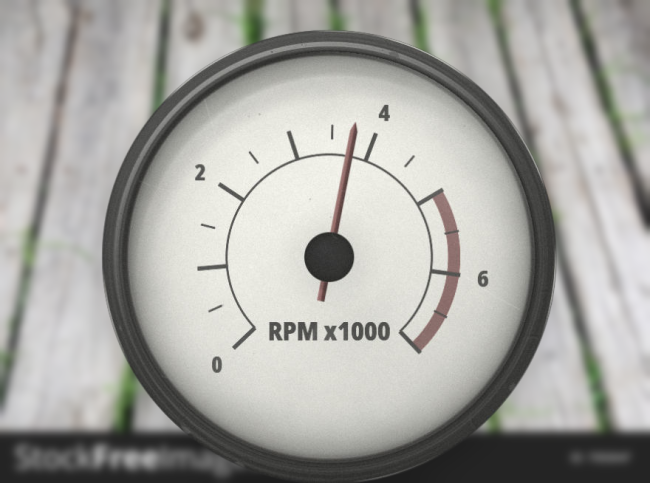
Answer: 3750 rpm
